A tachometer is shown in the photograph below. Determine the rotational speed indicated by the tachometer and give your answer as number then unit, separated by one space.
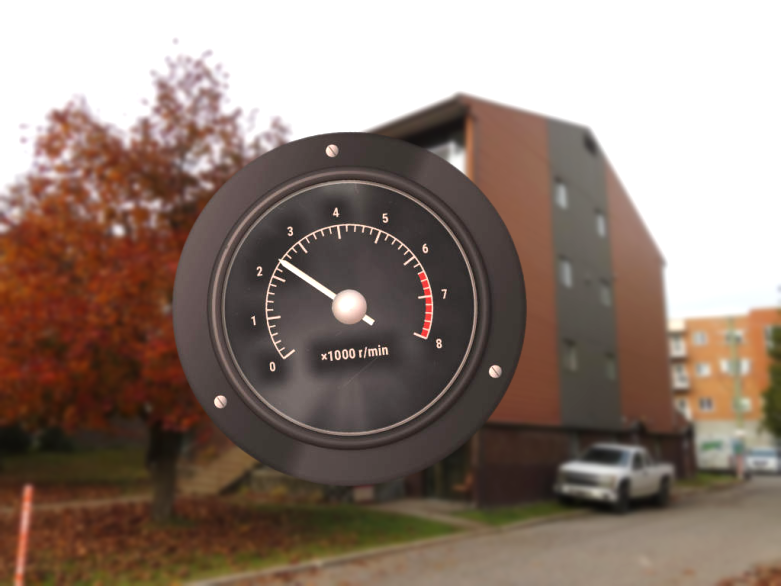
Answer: 2400 rpm
